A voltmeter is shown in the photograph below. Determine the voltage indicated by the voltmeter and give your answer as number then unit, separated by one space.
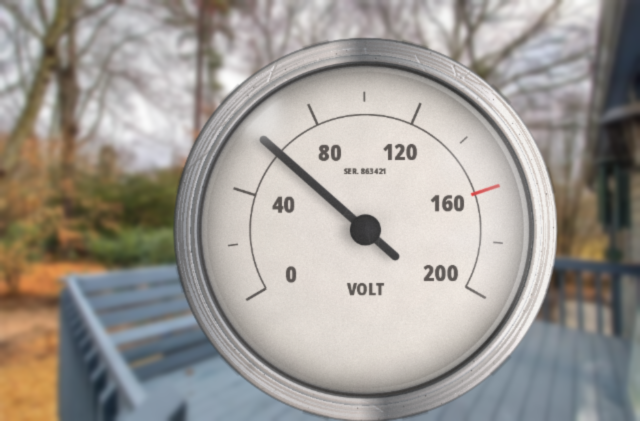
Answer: 60 V
